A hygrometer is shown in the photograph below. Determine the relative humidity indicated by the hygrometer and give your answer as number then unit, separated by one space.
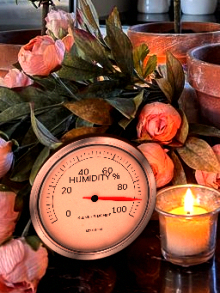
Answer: 90 %
